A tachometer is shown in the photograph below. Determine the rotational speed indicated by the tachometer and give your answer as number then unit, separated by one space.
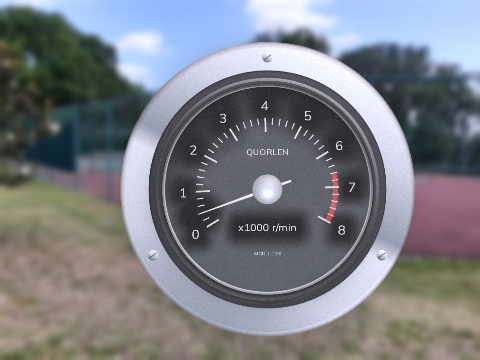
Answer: 400 rpm
